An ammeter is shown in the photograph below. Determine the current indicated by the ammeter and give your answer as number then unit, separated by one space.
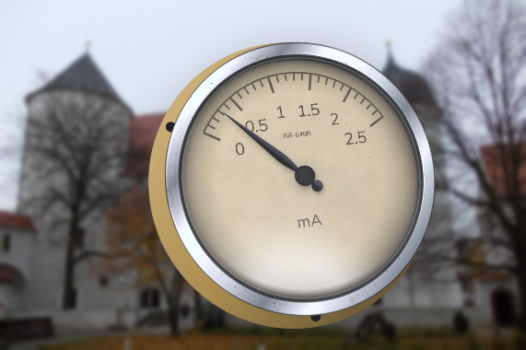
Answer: 0.3 mA
